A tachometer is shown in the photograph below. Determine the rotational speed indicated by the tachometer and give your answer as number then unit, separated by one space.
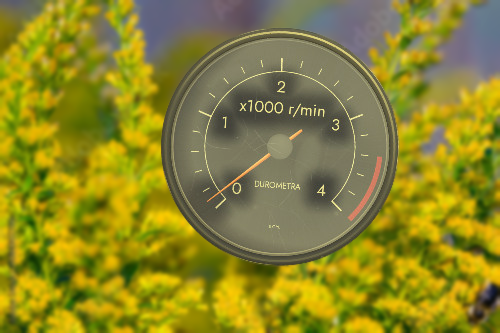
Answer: 100 rpm
